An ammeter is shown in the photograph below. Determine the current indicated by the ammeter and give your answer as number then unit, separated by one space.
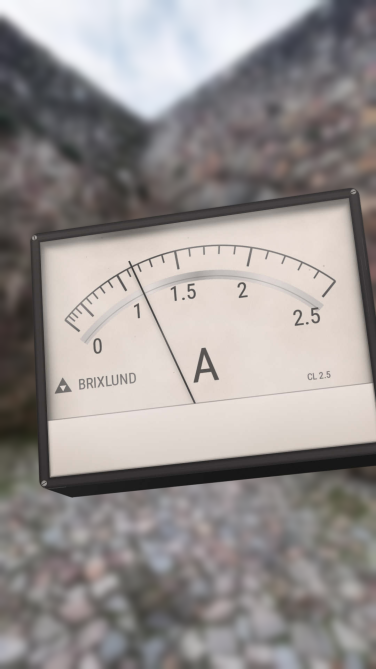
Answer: 1.15 A
